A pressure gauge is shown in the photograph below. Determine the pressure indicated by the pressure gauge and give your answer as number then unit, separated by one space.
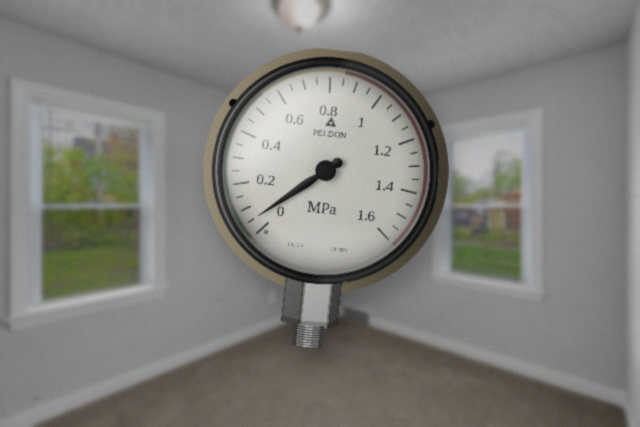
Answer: 0.05 MPa
